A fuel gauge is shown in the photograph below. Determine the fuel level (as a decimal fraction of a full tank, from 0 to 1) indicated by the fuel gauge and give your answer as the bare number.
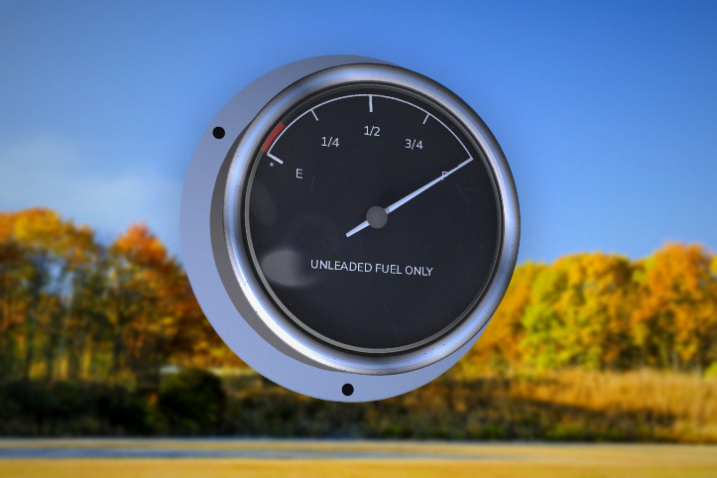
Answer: 1
